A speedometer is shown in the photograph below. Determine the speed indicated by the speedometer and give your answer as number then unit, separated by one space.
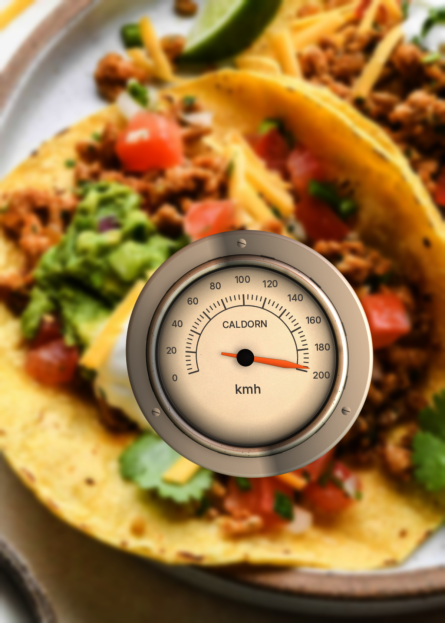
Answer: 196 km/h
